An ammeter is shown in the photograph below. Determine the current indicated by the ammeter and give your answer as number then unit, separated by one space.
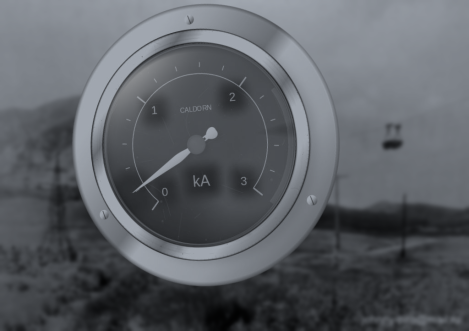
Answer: 0.2 kA
